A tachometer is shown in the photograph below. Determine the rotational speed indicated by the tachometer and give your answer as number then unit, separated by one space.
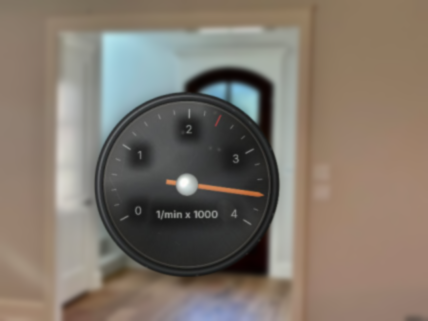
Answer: 3600 rpm
